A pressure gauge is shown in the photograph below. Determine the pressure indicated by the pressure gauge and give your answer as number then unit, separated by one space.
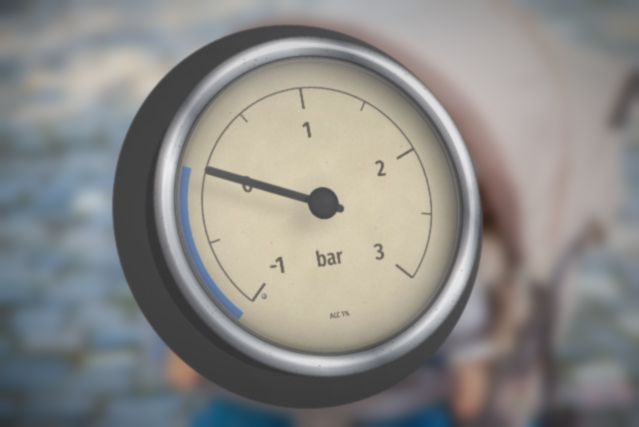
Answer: 0 bar
